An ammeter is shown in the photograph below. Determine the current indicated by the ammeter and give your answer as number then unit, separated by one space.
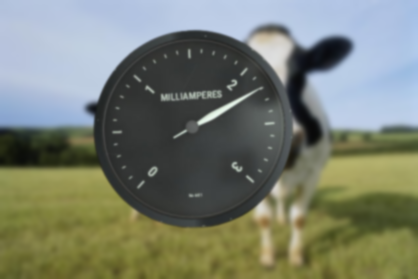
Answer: 2.2 mA
